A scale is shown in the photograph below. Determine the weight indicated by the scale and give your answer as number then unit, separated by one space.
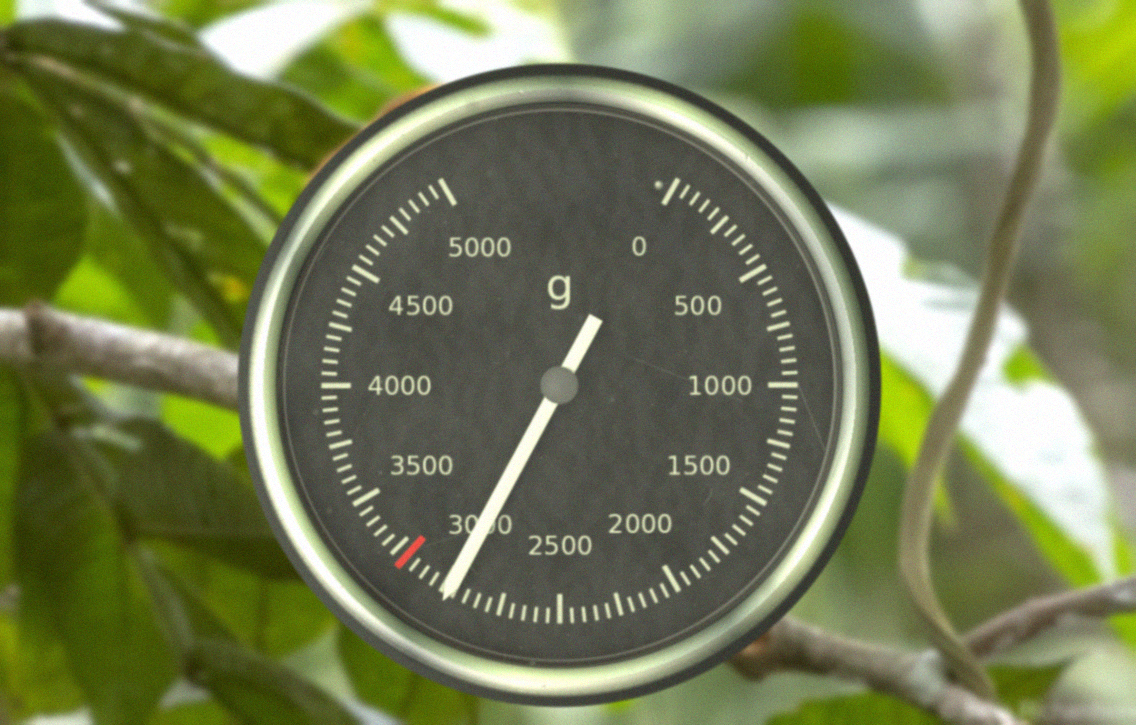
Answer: 2975 g
